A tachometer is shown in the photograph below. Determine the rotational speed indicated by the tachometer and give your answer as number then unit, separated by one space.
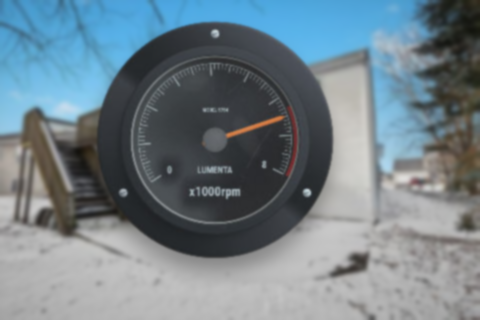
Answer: 6500 rpm
